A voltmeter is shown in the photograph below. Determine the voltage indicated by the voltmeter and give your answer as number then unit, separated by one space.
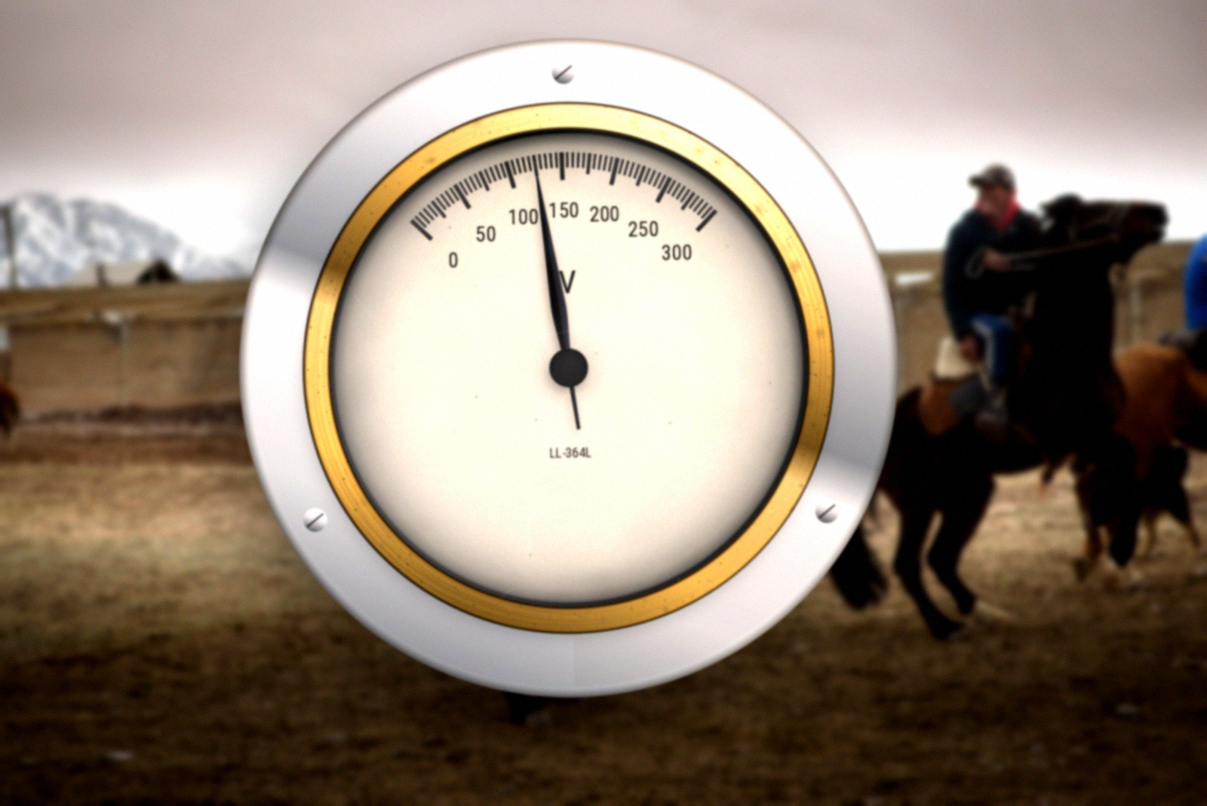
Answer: 125 V
